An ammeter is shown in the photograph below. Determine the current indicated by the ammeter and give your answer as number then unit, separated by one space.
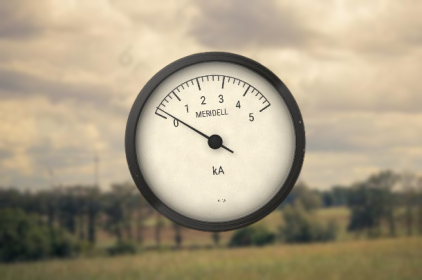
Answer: 0.2 kA
